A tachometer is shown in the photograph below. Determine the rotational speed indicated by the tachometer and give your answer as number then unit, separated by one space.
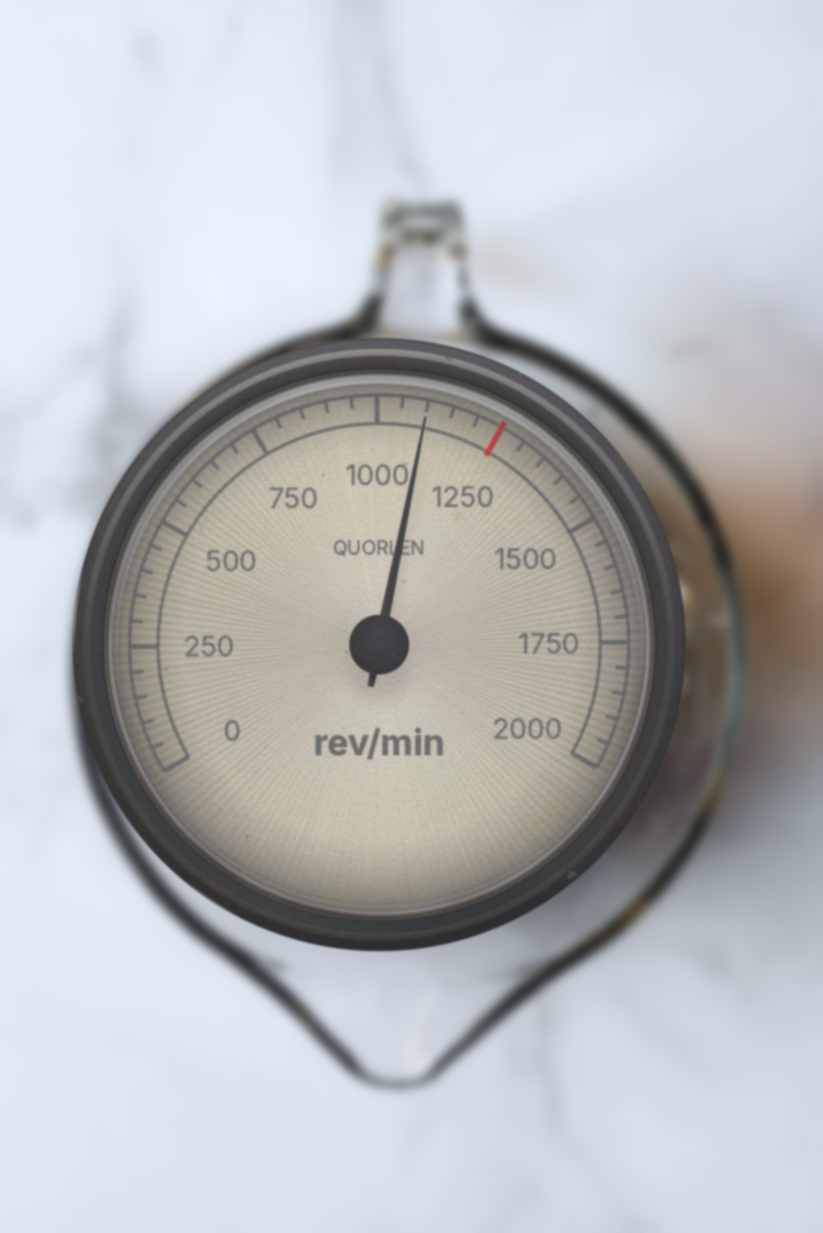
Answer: 1100 rpm
